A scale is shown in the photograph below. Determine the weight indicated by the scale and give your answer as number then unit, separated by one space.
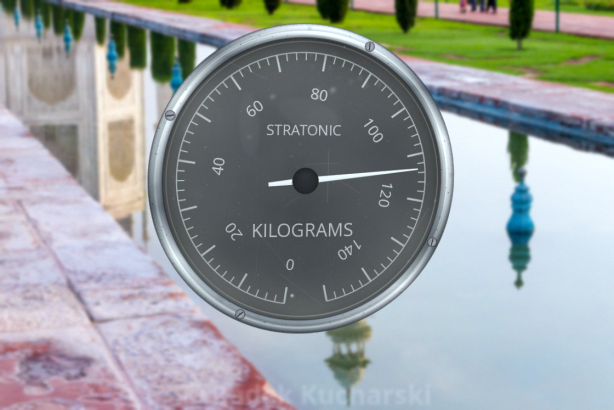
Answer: 113 kg
